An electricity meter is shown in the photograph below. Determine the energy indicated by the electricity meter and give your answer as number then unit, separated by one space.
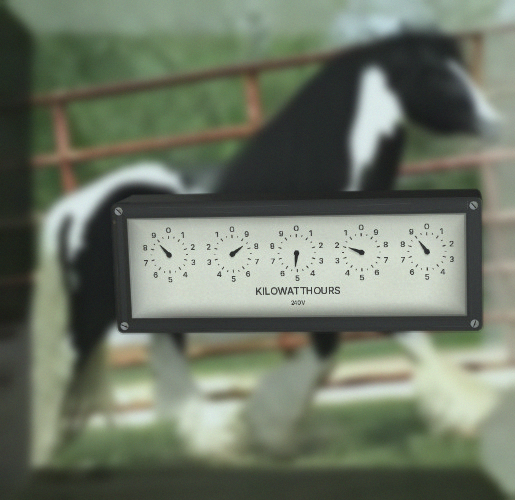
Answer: 88519 kWh
